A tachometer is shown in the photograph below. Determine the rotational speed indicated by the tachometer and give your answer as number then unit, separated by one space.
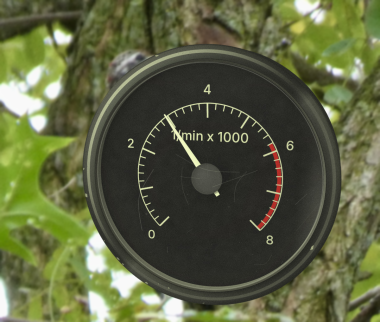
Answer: 3000 rpm
